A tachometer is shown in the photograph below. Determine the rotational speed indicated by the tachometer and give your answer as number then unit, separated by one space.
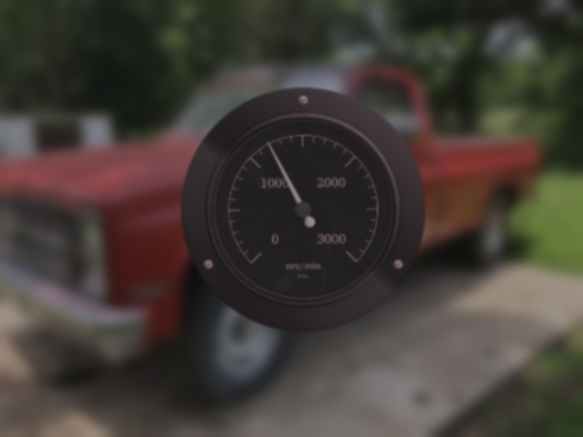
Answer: 1200 rpm
